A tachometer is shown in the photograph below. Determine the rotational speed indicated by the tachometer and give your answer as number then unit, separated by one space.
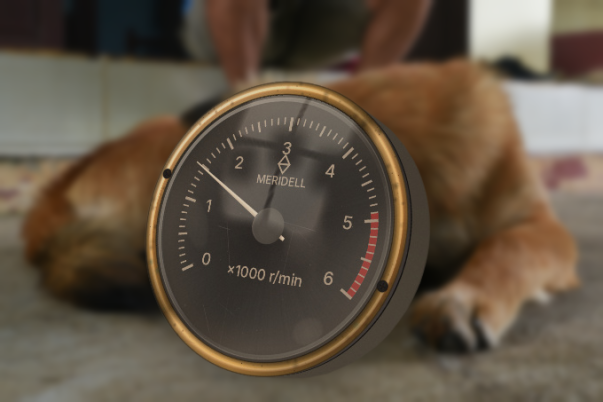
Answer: 1500 rpm
